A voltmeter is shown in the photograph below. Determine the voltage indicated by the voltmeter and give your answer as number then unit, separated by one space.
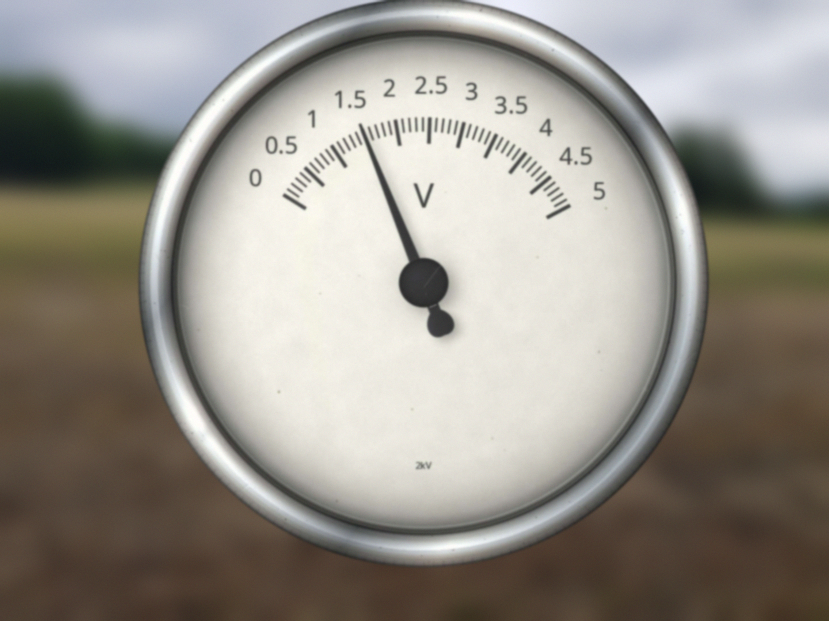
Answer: 1.5 V
